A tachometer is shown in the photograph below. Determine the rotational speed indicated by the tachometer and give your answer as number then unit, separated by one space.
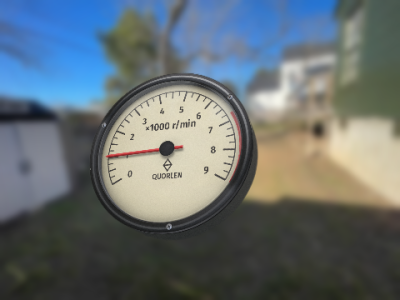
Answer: 1000 rpm
